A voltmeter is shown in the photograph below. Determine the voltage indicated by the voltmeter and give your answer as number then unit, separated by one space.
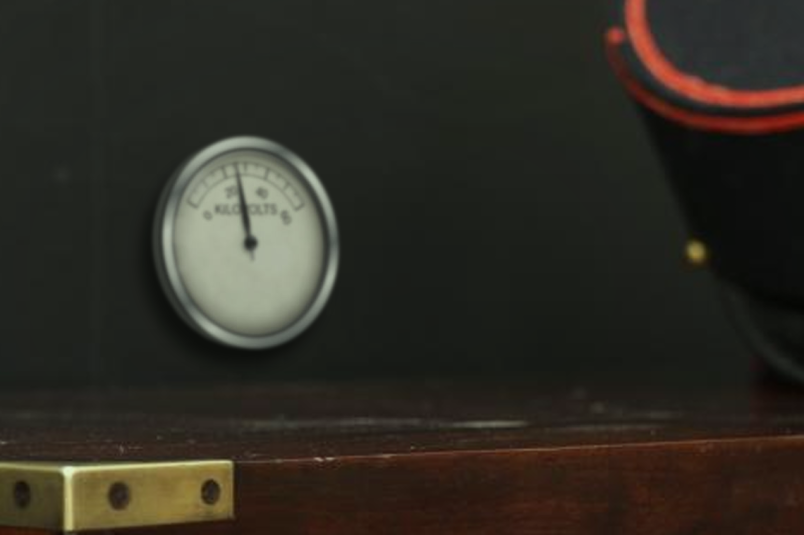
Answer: 25 kV
